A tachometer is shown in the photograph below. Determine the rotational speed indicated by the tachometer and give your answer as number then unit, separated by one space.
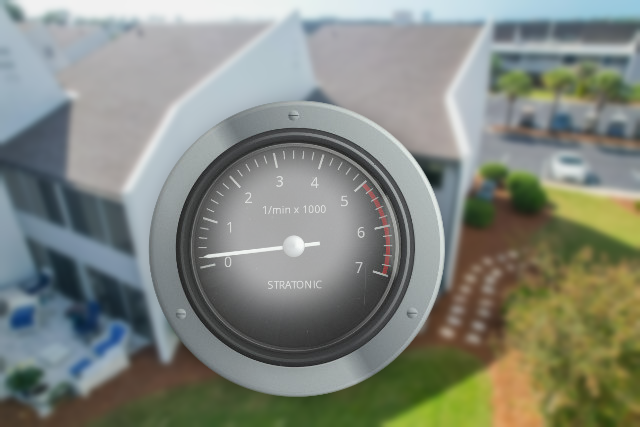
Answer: 200 rpm
